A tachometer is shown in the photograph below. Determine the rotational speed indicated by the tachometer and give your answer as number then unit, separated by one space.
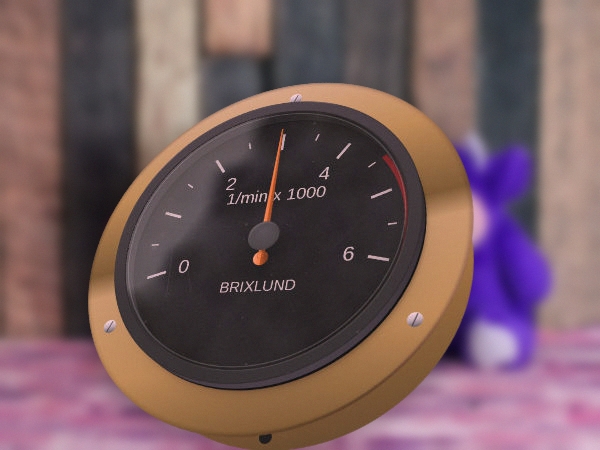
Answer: 3000 rpm
